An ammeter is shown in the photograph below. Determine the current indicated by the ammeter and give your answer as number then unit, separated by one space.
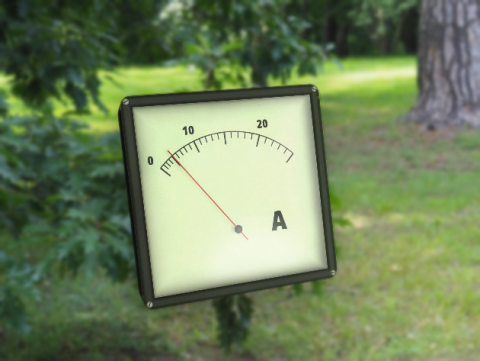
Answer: 5 A
